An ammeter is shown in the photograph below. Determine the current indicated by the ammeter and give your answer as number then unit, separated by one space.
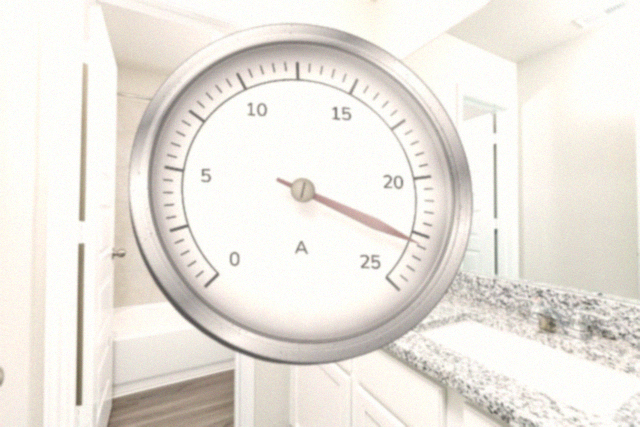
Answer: 23 A
